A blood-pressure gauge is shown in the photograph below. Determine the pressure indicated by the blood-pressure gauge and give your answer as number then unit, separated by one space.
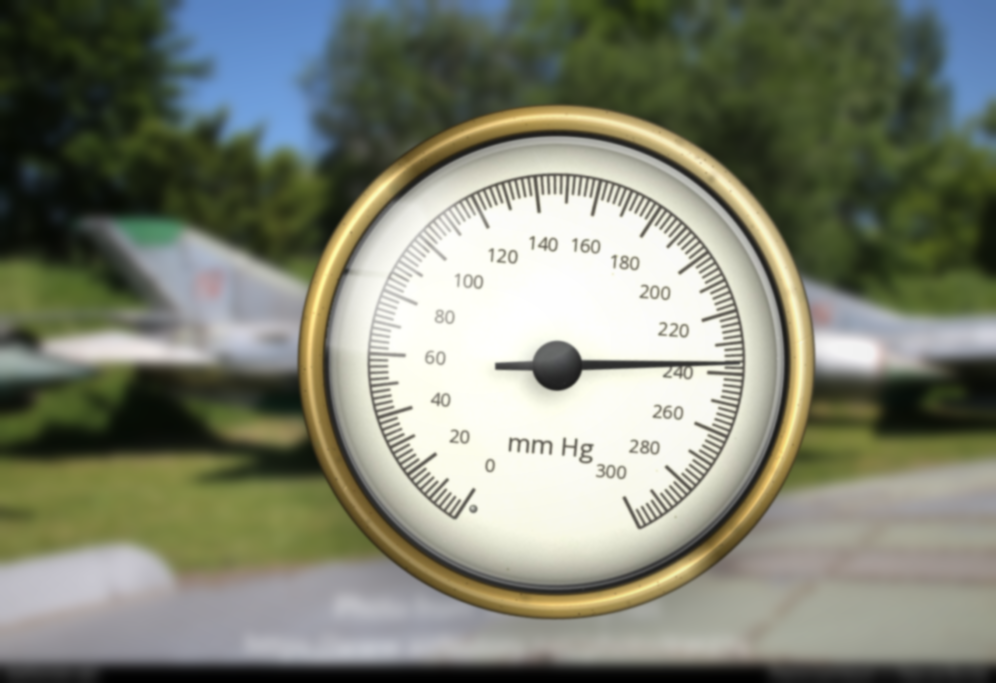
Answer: 236 mmHg
